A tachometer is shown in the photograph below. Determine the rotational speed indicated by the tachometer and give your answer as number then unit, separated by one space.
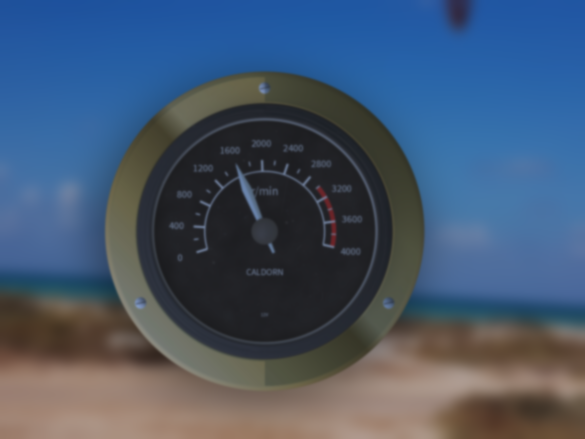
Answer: 1600 rpm
